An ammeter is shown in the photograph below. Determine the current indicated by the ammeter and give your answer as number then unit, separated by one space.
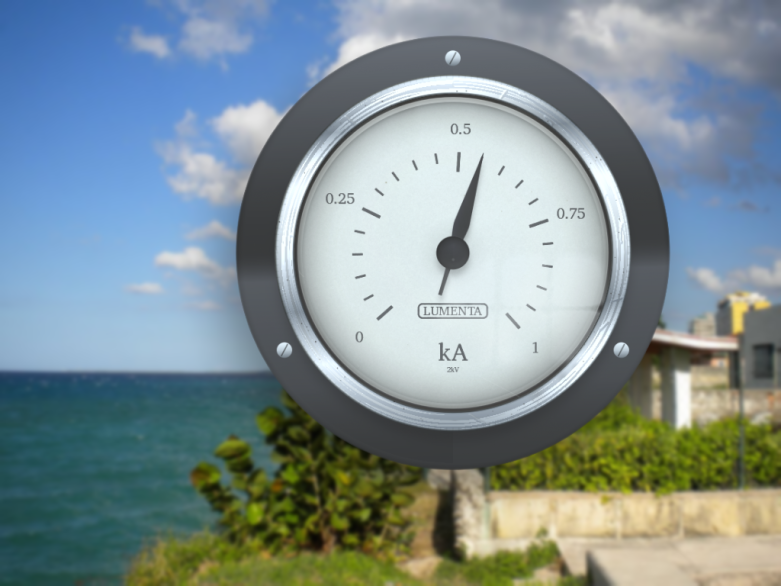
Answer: 0.55 kA
